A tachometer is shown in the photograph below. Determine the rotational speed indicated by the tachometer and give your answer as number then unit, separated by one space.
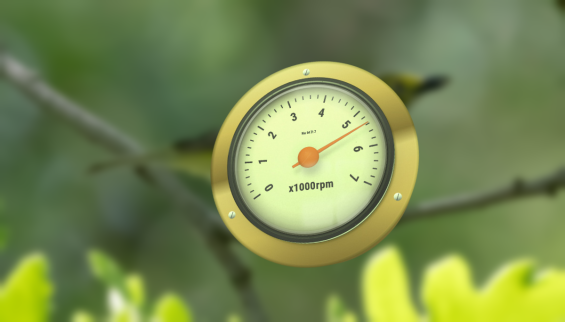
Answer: 5400 rpm
